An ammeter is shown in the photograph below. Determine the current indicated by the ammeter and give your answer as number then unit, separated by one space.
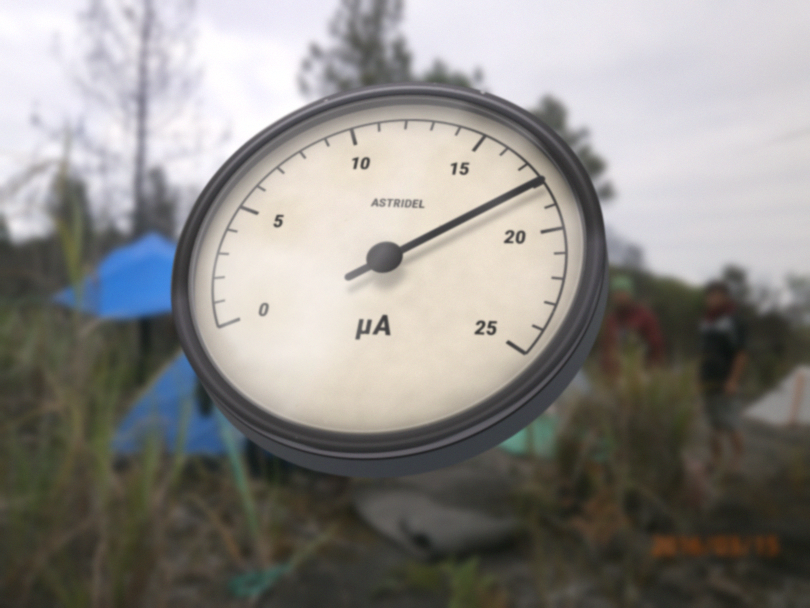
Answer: 18 µA
